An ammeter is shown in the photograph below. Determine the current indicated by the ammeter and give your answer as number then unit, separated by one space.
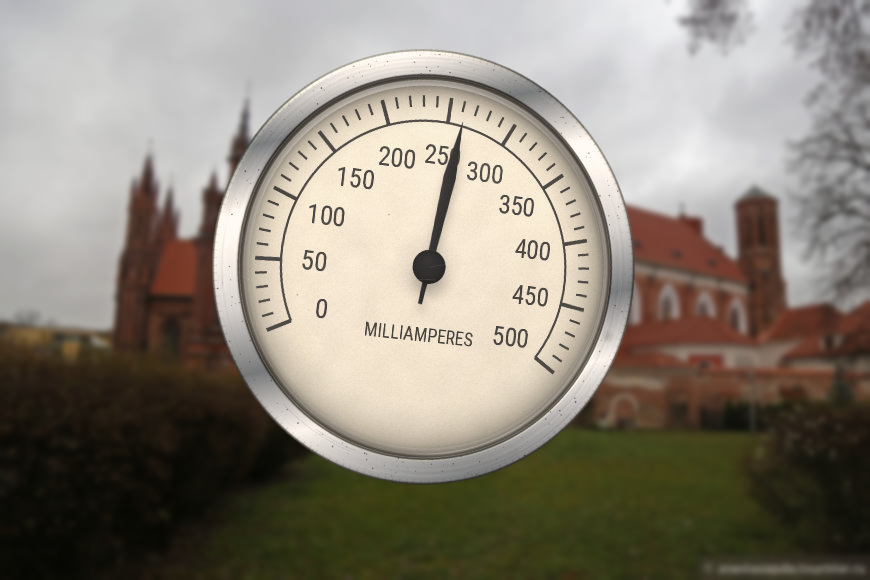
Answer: 260 mA
